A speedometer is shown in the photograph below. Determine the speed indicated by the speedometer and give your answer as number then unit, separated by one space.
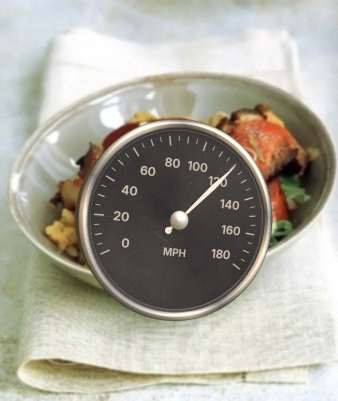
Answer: 120 mph
